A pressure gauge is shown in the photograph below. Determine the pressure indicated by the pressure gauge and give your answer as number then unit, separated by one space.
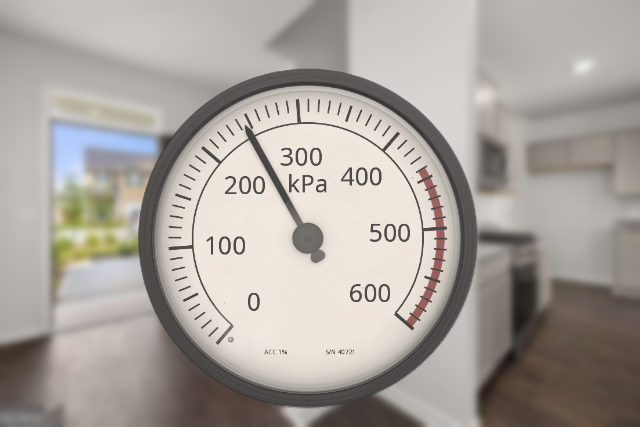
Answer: 245 kPa
